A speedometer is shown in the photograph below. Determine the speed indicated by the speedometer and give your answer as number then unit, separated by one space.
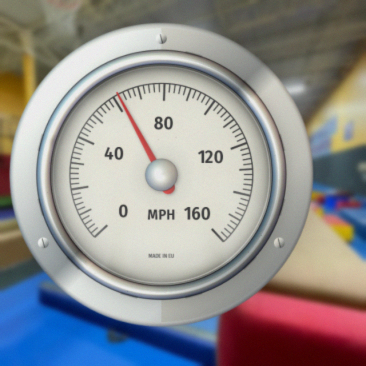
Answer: 62 mph
